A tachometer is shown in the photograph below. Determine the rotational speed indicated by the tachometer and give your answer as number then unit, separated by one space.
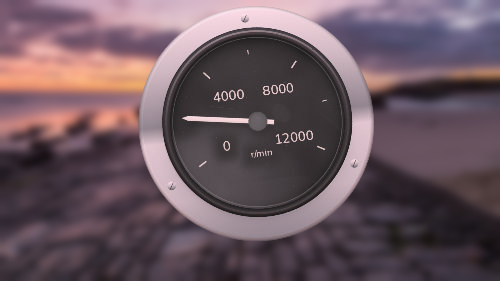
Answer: 2000 rpm
